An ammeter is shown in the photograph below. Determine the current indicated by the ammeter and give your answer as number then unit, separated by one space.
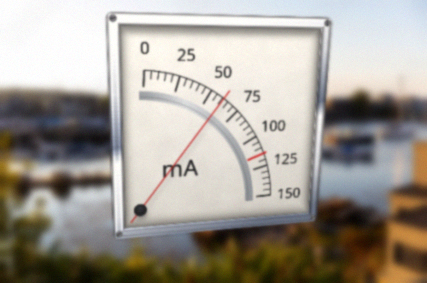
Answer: 60 mA
